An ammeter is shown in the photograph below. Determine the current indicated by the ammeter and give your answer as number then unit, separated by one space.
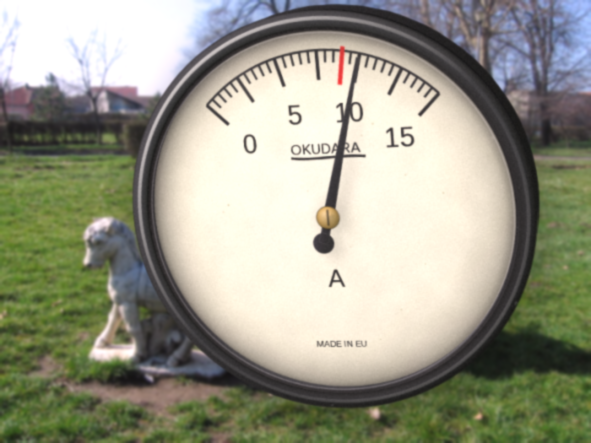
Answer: 10 A
